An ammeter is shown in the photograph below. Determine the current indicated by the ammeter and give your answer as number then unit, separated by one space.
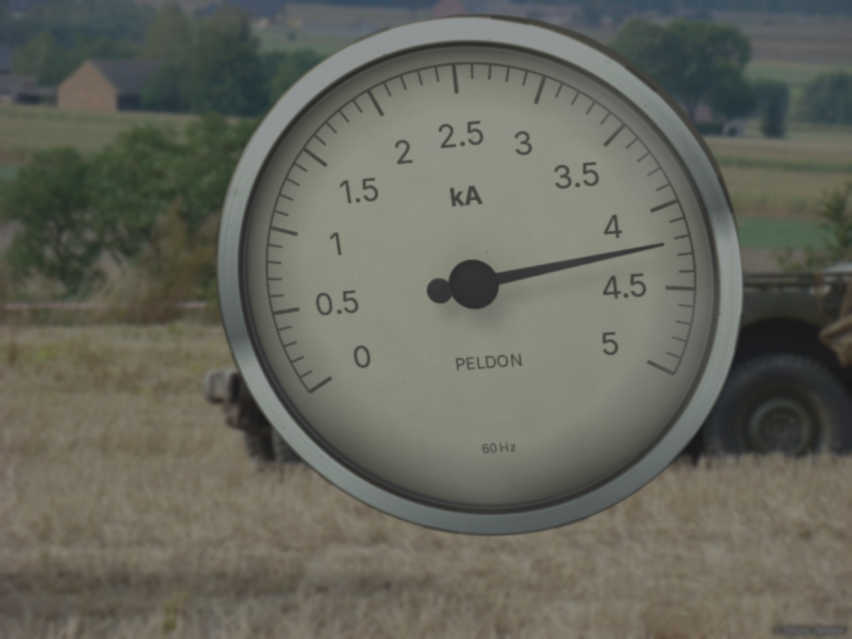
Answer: 4.2 kA
